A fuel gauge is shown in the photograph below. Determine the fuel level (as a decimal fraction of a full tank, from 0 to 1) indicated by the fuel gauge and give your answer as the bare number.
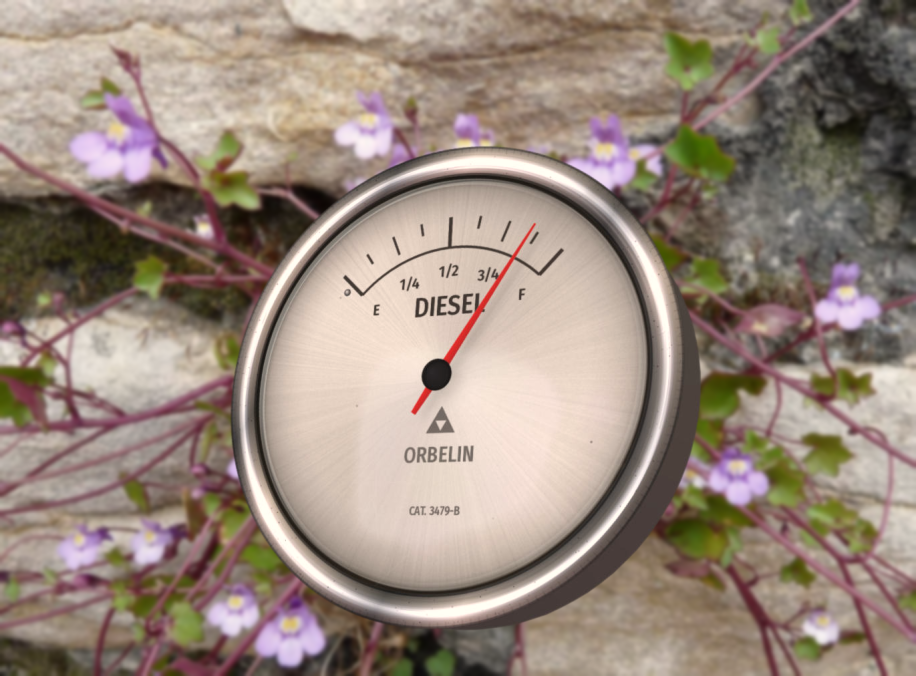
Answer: 0.875
